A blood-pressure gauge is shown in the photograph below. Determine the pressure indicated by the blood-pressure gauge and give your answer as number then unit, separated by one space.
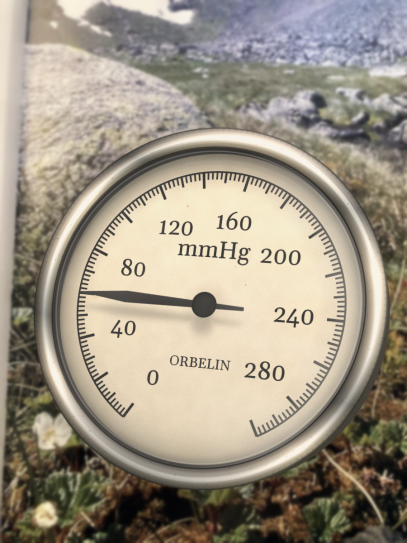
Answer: 60 mmHg
